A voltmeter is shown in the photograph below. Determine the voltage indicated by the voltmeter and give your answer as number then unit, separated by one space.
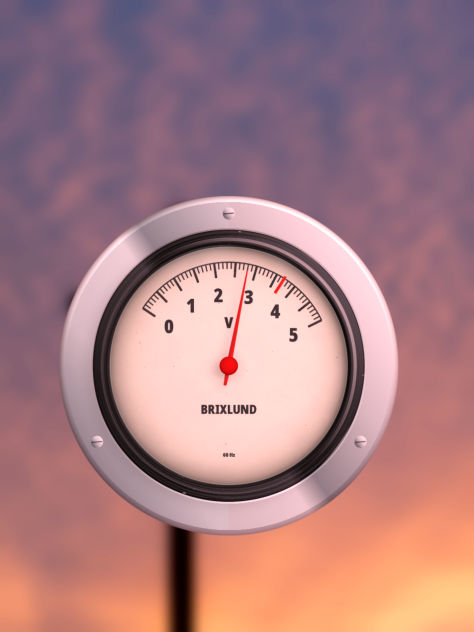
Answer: 2.8 V
